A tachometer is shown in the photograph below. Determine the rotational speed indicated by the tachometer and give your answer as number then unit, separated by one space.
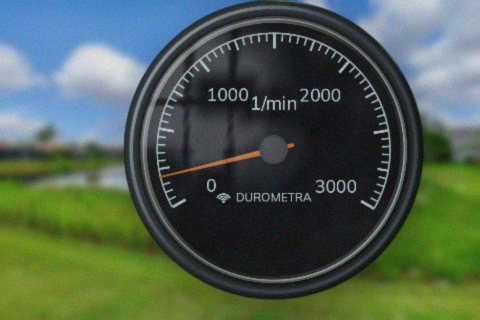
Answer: 200 rpm
